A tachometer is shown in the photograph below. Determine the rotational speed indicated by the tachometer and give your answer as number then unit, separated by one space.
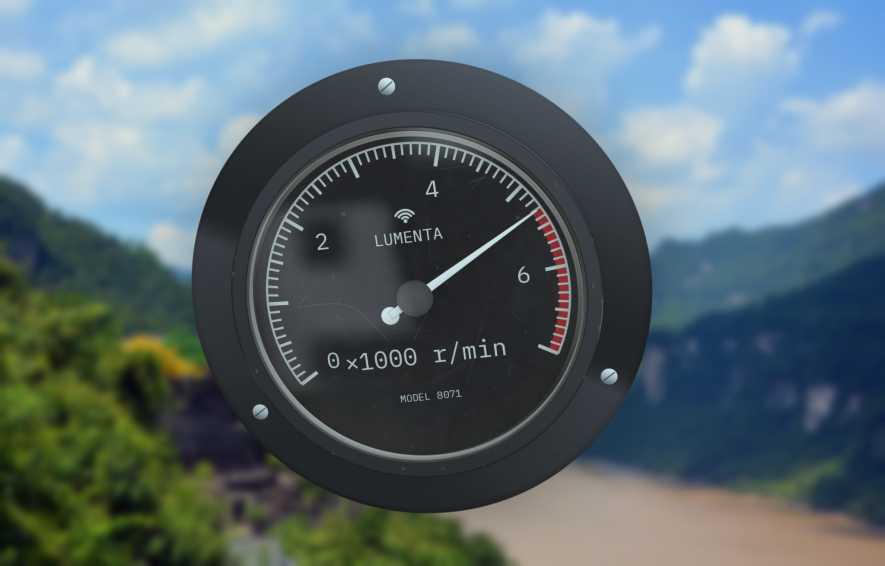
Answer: 5300 rpm
